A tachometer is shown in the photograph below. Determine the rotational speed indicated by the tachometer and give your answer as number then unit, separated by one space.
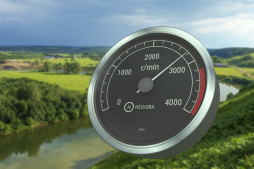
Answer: 2800 rpm
